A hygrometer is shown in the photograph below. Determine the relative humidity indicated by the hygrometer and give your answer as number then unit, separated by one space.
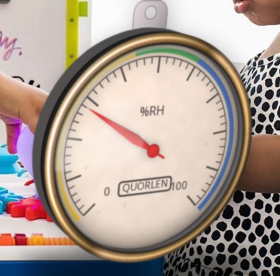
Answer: 28 %
